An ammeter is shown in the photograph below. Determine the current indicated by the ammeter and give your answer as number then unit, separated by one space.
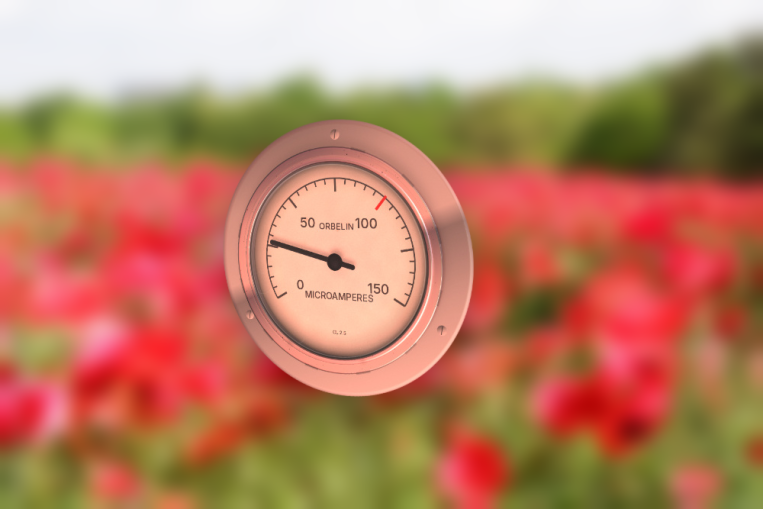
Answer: 27.5 µA
